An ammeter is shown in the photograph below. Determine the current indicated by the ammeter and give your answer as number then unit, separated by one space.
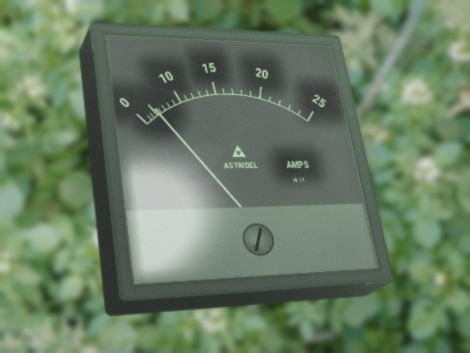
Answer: 5 A
